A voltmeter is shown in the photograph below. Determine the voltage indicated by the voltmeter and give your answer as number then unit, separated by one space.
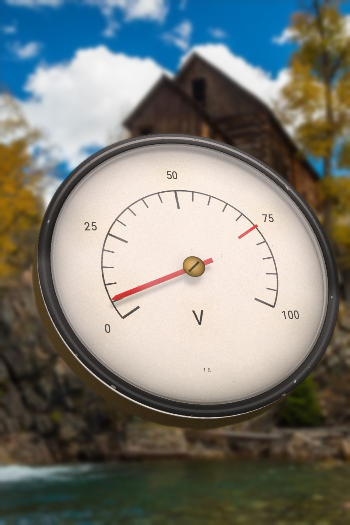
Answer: 5 V
